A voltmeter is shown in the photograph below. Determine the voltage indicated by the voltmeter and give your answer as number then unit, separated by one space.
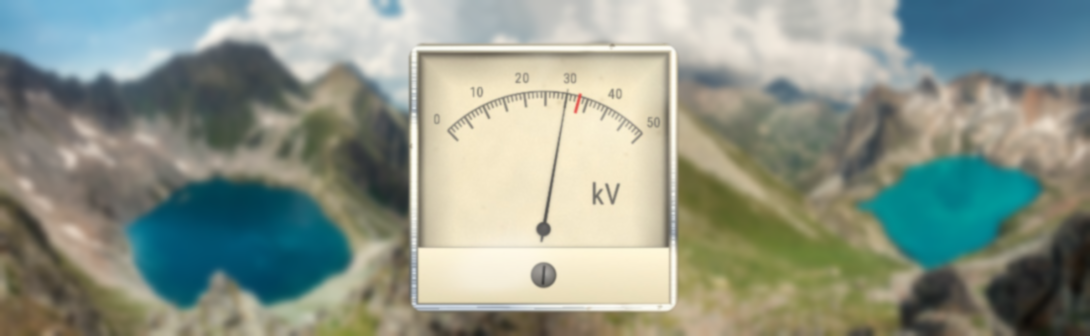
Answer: 30 kV
